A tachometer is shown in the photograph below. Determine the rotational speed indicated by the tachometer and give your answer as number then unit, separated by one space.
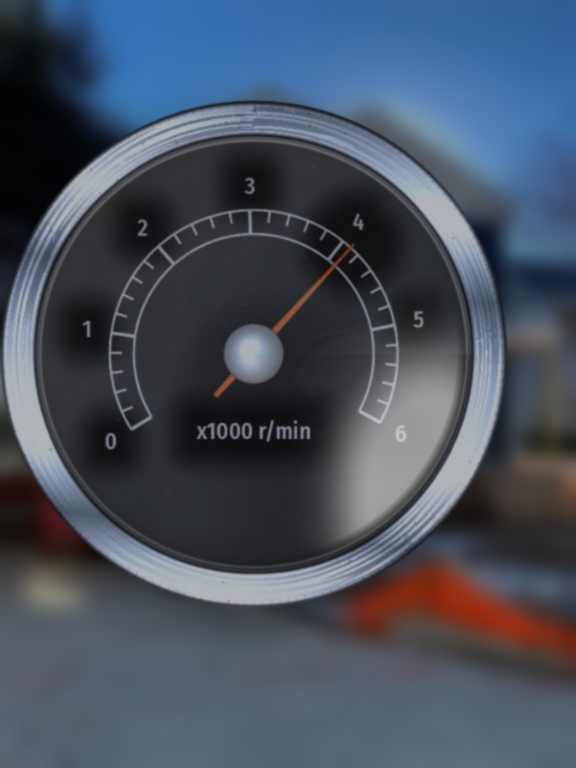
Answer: 4100 rpm
